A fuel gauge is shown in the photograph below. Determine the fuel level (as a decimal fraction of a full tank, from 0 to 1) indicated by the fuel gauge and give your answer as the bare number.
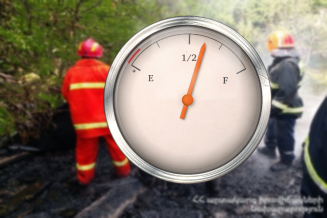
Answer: 0.625
